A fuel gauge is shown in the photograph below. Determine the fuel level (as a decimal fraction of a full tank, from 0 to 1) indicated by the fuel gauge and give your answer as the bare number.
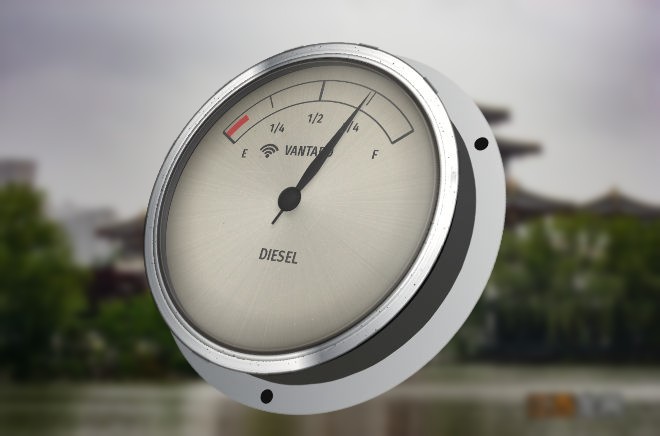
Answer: 0.75
